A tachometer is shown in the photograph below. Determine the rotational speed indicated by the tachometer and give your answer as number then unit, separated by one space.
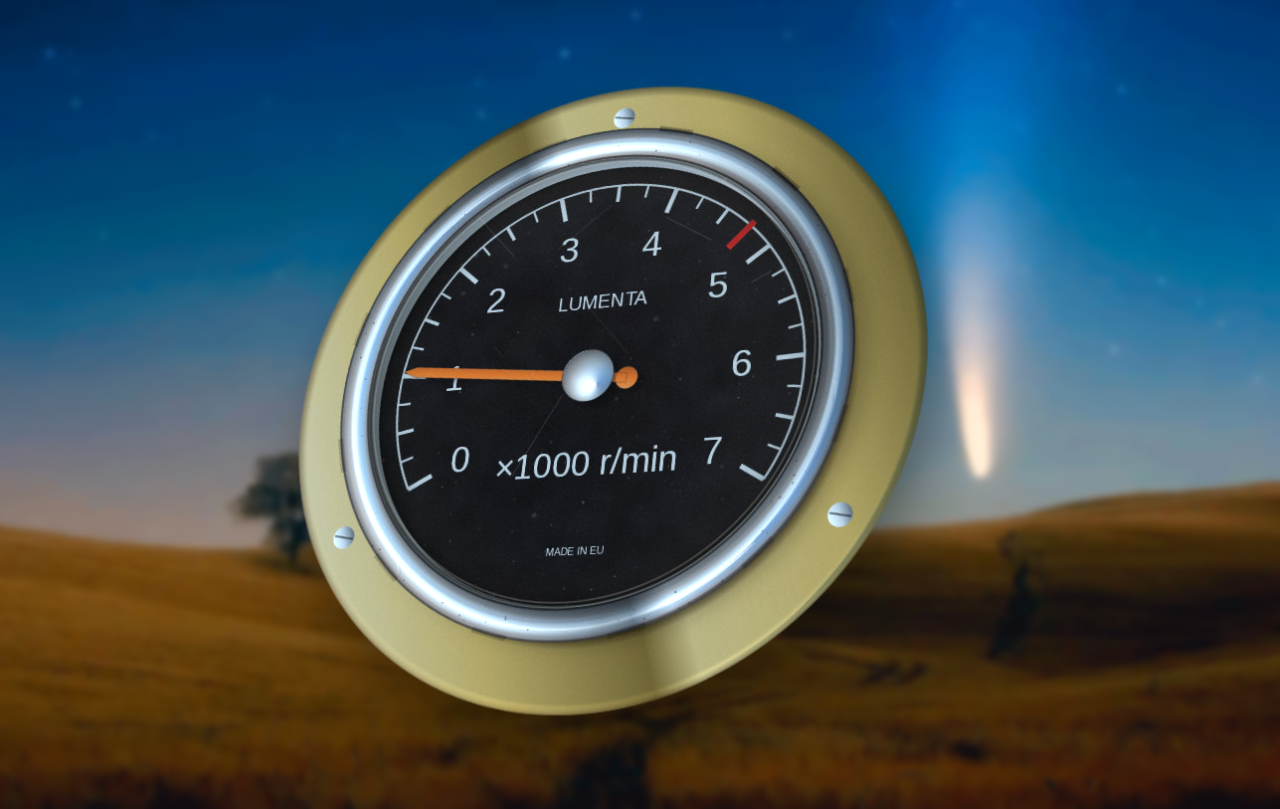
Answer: 1000 rpm
